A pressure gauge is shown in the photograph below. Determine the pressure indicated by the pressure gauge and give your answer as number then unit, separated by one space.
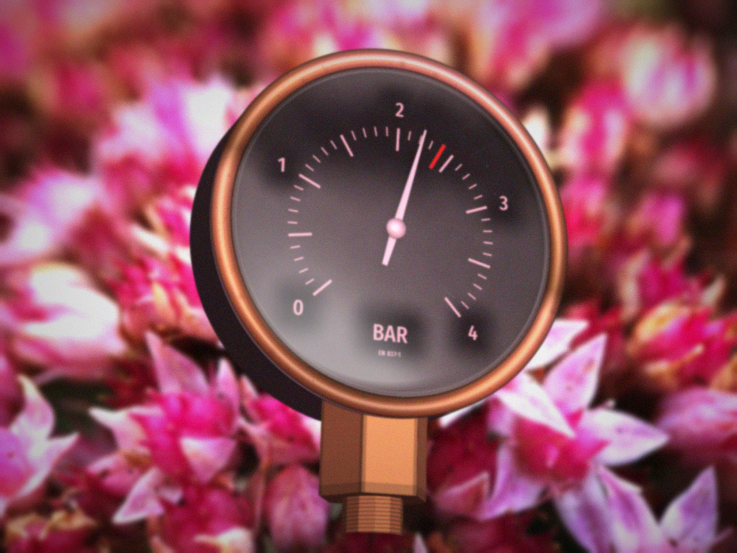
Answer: 2.2 bar
